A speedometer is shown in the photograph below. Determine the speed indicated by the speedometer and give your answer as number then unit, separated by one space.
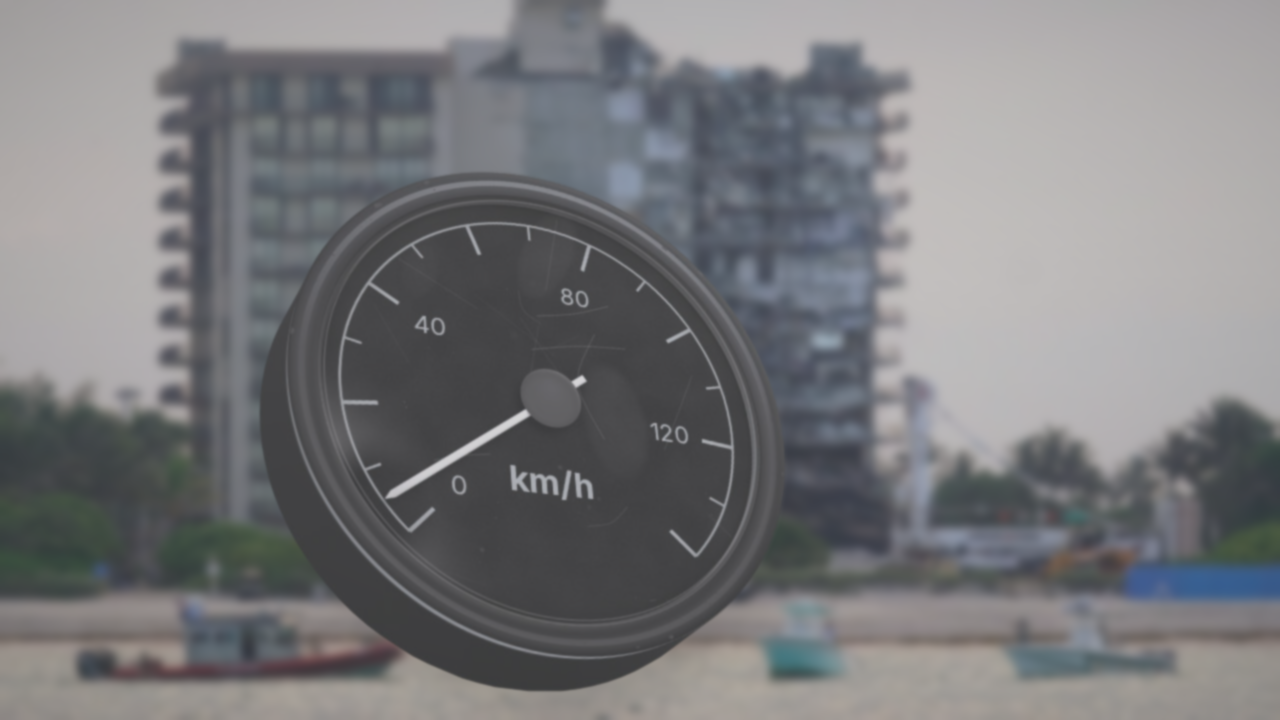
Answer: 5 km/h
